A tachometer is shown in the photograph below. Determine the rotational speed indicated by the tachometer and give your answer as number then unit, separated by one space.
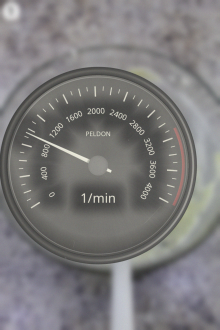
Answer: 950 rpm
